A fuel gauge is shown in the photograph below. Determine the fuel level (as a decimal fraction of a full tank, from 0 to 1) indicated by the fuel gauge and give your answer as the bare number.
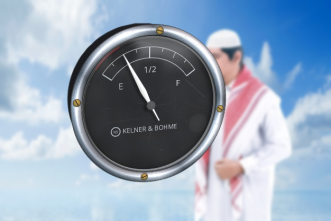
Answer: 0.25
